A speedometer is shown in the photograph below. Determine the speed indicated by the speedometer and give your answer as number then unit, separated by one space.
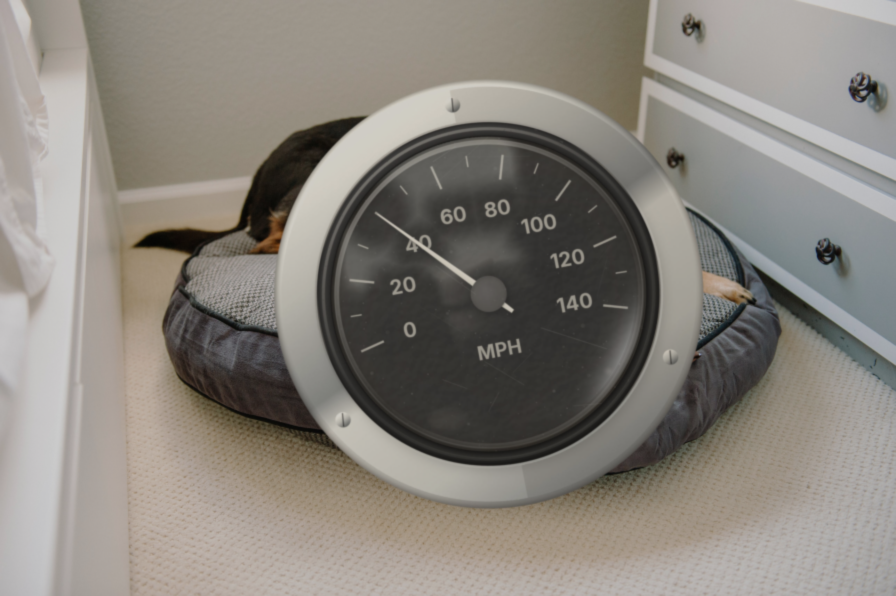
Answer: 40 mph
